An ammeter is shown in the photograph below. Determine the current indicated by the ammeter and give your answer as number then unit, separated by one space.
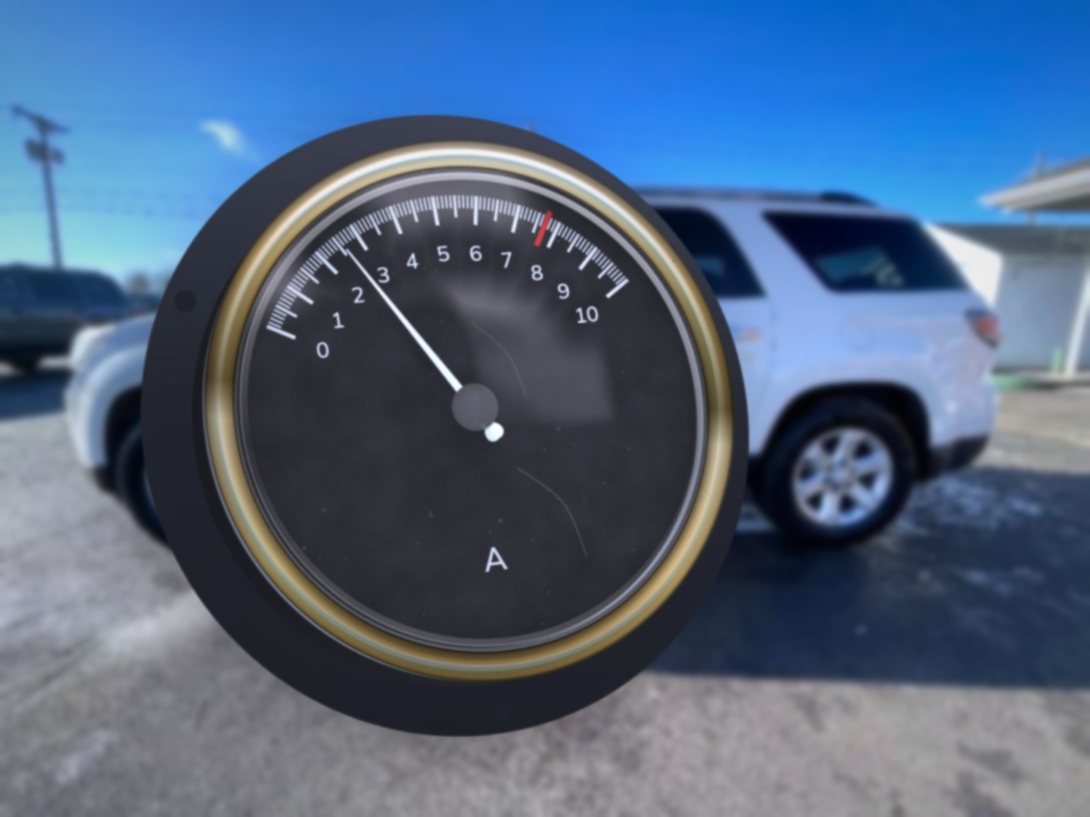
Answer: 2.5 A
